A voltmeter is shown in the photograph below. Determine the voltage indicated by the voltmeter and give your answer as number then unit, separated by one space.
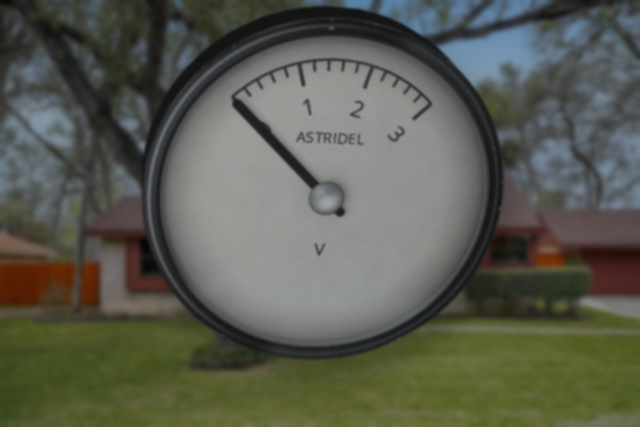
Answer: 0 V
